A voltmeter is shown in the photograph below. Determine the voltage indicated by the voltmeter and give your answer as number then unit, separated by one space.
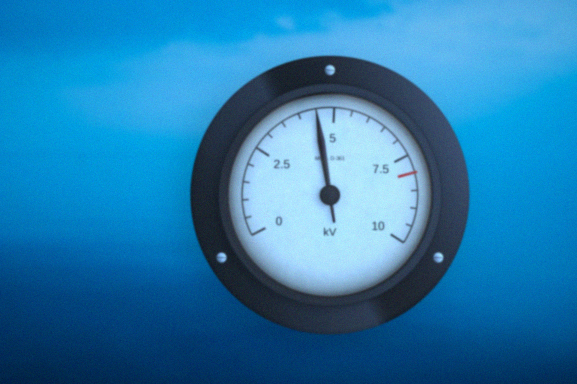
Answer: 4.5 kV
